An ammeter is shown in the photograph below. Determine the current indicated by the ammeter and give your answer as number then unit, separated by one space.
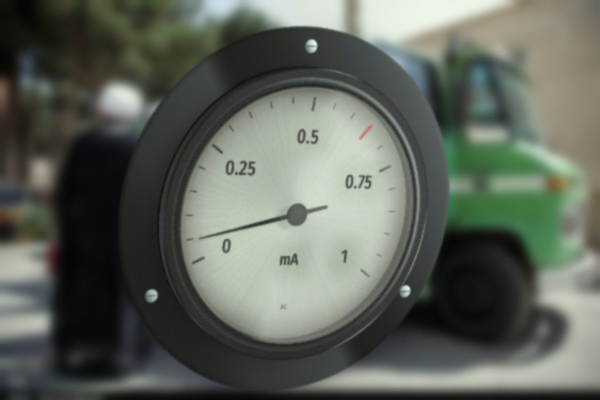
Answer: 0.05 mA
